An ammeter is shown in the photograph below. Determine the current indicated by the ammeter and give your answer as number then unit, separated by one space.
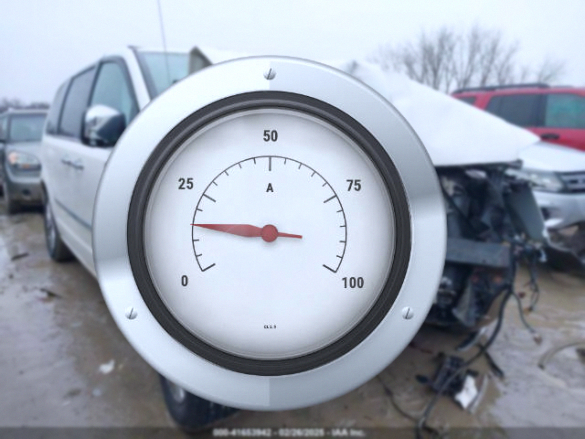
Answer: 15 A
